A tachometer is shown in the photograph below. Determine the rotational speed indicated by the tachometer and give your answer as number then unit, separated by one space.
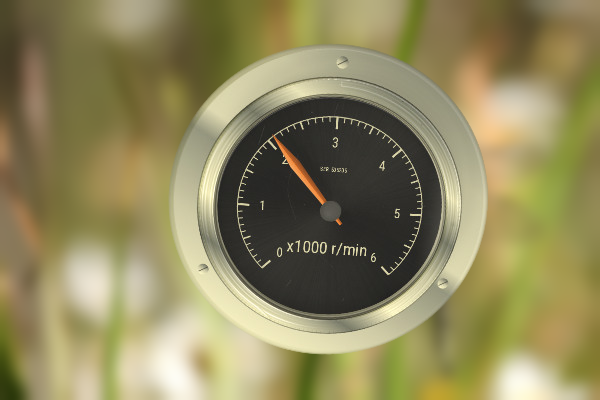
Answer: 2100 rpm
